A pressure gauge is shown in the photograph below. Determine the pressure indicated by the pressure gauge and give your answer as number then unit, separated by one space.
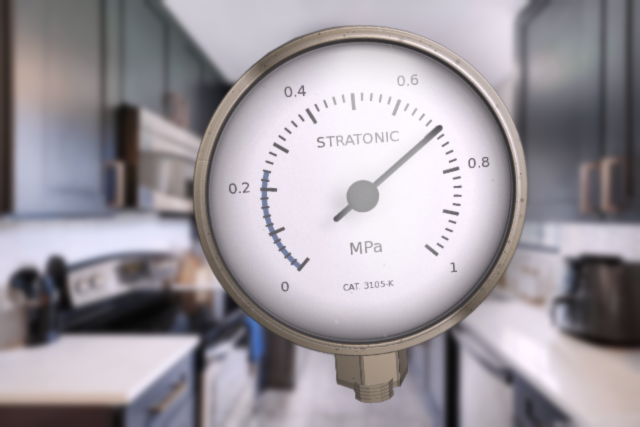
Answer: 0.7 MPa
